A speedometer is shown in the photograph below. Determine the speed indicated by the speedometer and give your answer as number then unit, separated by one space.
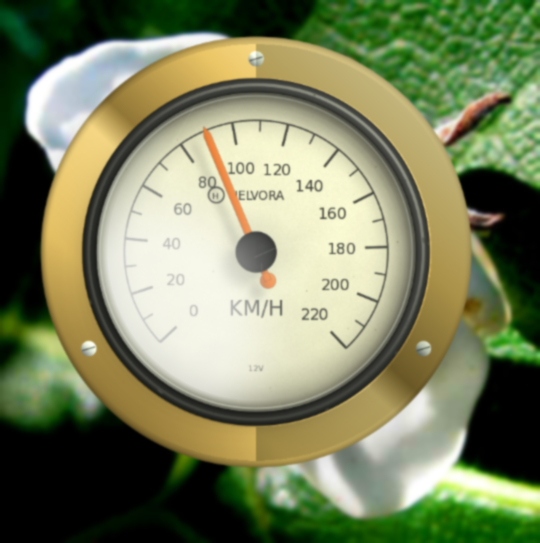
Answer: 90 km/h
